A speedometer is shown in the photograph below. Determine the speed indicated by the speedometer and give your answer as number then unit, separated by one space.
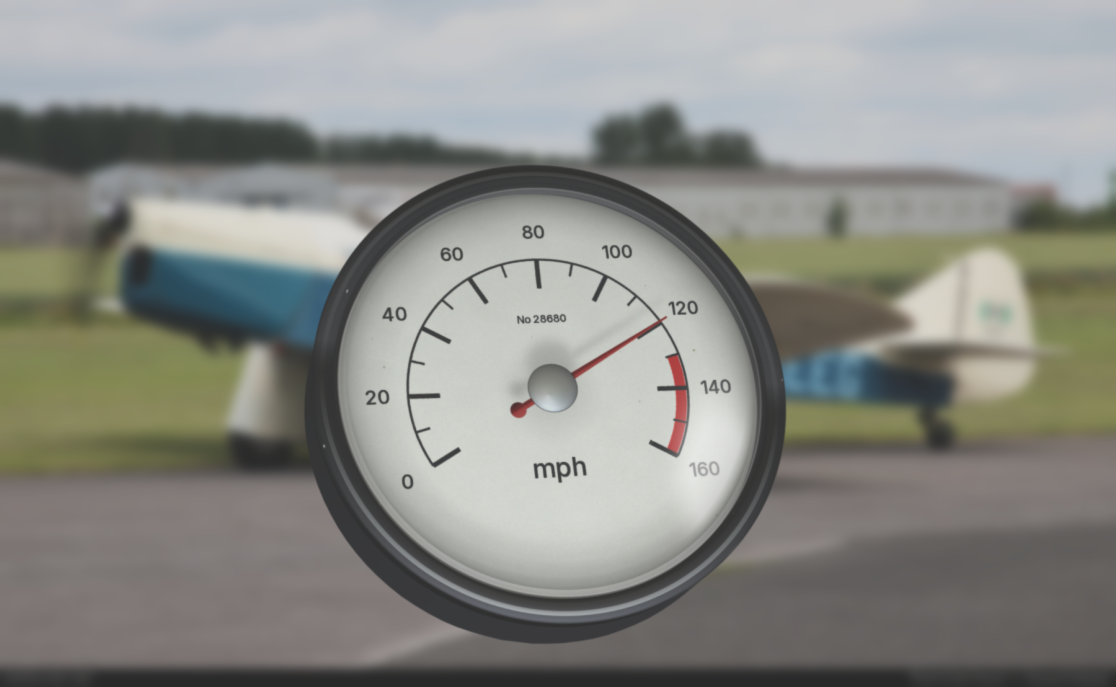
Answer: 120 mph
